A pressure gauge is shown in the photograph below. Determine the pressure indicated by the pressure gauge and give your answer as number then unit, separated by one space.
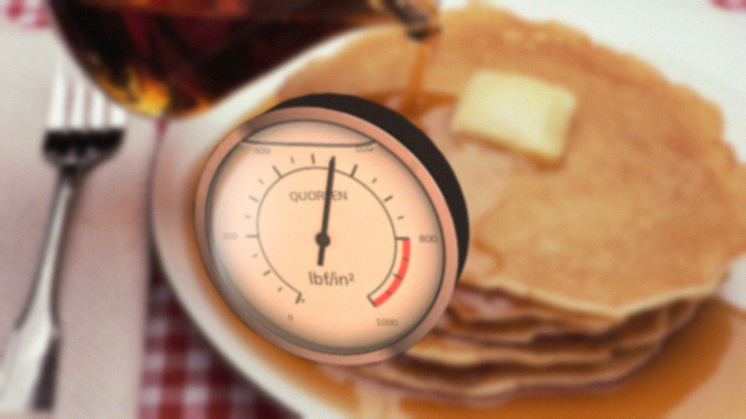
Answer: 550 psi
